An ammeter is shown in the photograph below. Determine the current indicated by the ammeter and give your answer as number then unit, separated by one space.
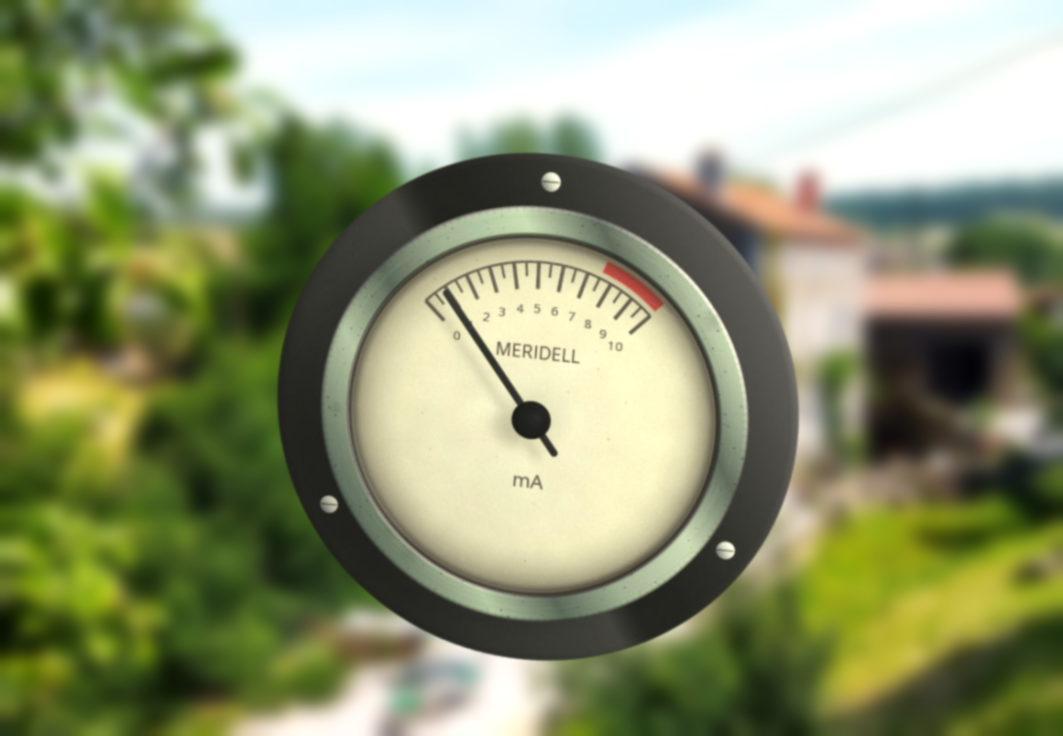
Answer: 1 mA
